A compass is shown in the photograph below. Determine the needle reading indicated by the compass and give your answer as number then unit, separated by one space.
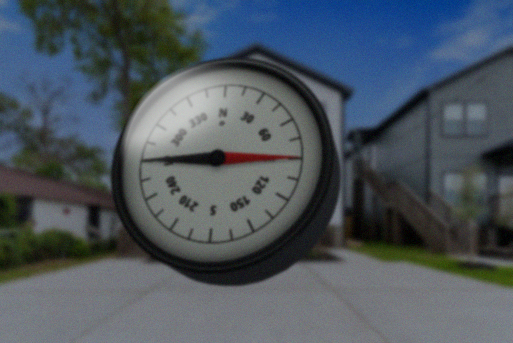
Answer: 90 °
